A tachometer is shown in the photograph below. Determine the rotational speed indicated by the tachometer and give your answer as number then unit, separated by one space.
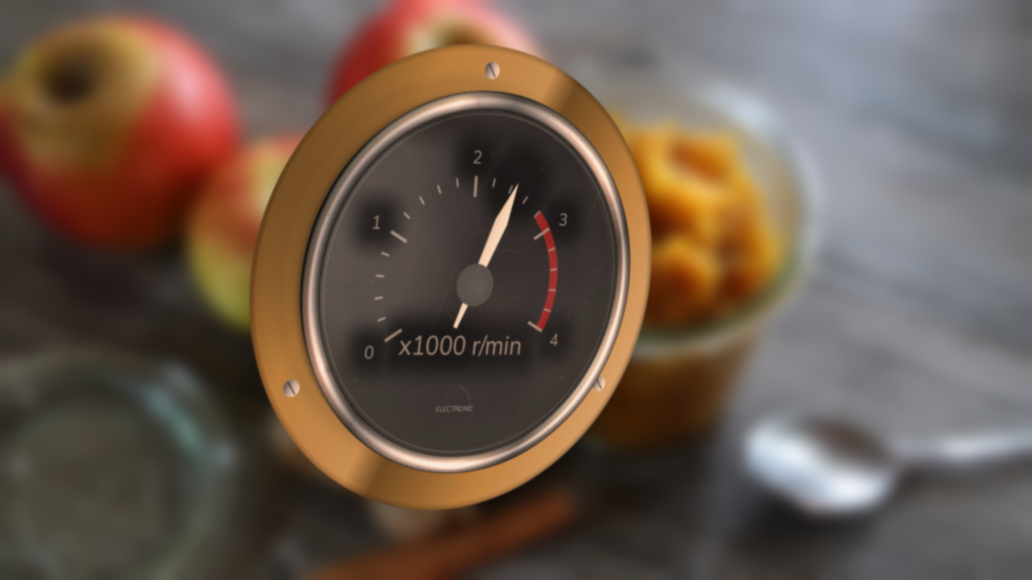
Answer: 2400 rpm
